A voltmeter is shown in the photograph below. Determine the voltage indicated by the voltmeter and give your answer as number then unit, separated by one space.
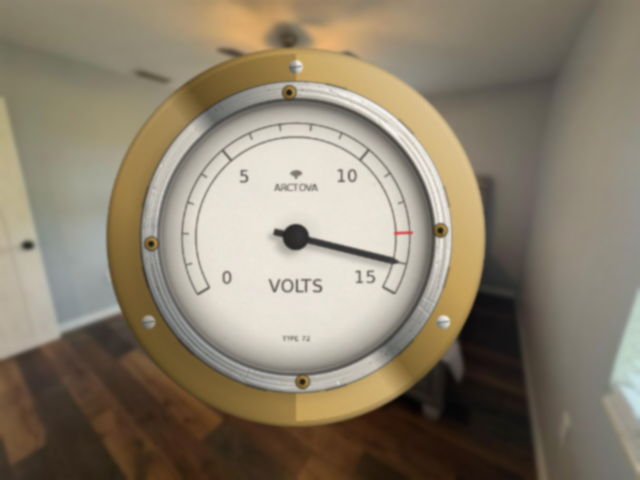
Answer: 14 V
